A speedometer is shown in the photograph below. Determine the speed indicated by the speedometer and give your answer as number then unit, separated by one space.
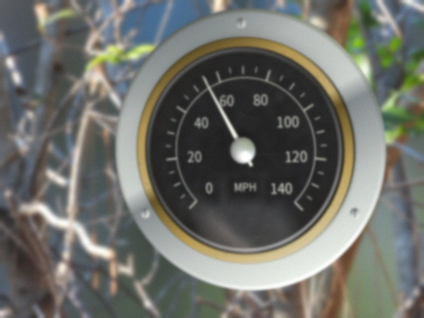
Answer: 55 mph
